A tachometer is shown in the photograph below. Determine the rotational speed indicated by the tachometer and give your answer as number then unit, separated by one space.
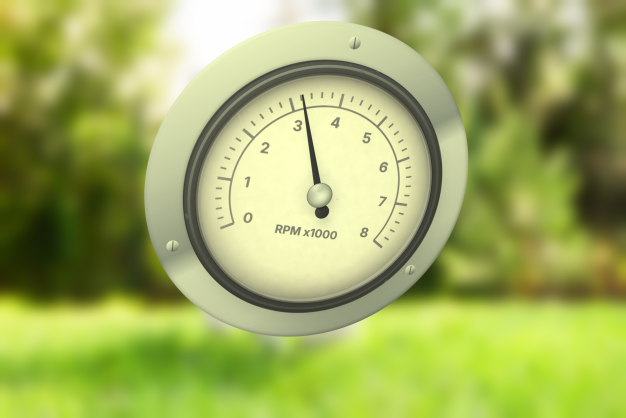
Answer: 3200 rpm
